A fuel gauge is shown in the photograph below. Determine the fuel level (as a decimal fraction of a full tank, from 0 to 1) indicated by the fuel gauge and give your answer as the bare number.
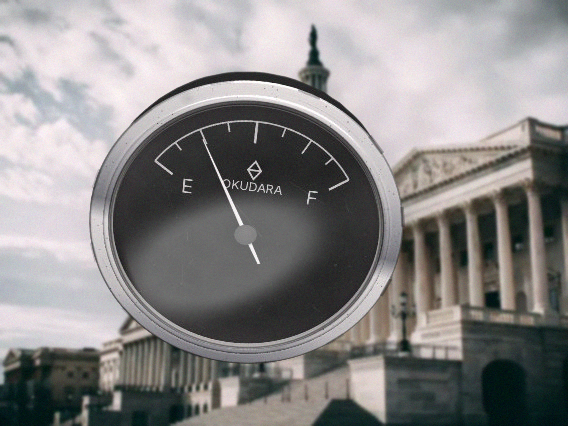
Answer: 0.25
